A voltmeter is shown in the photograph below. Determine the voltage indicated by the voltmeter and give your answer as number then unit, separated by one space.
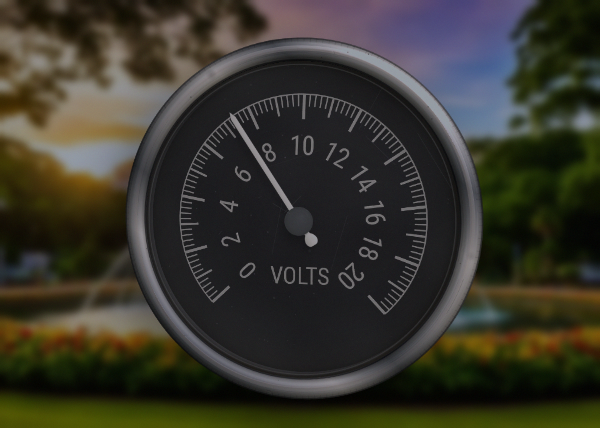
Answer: 7.4 V
